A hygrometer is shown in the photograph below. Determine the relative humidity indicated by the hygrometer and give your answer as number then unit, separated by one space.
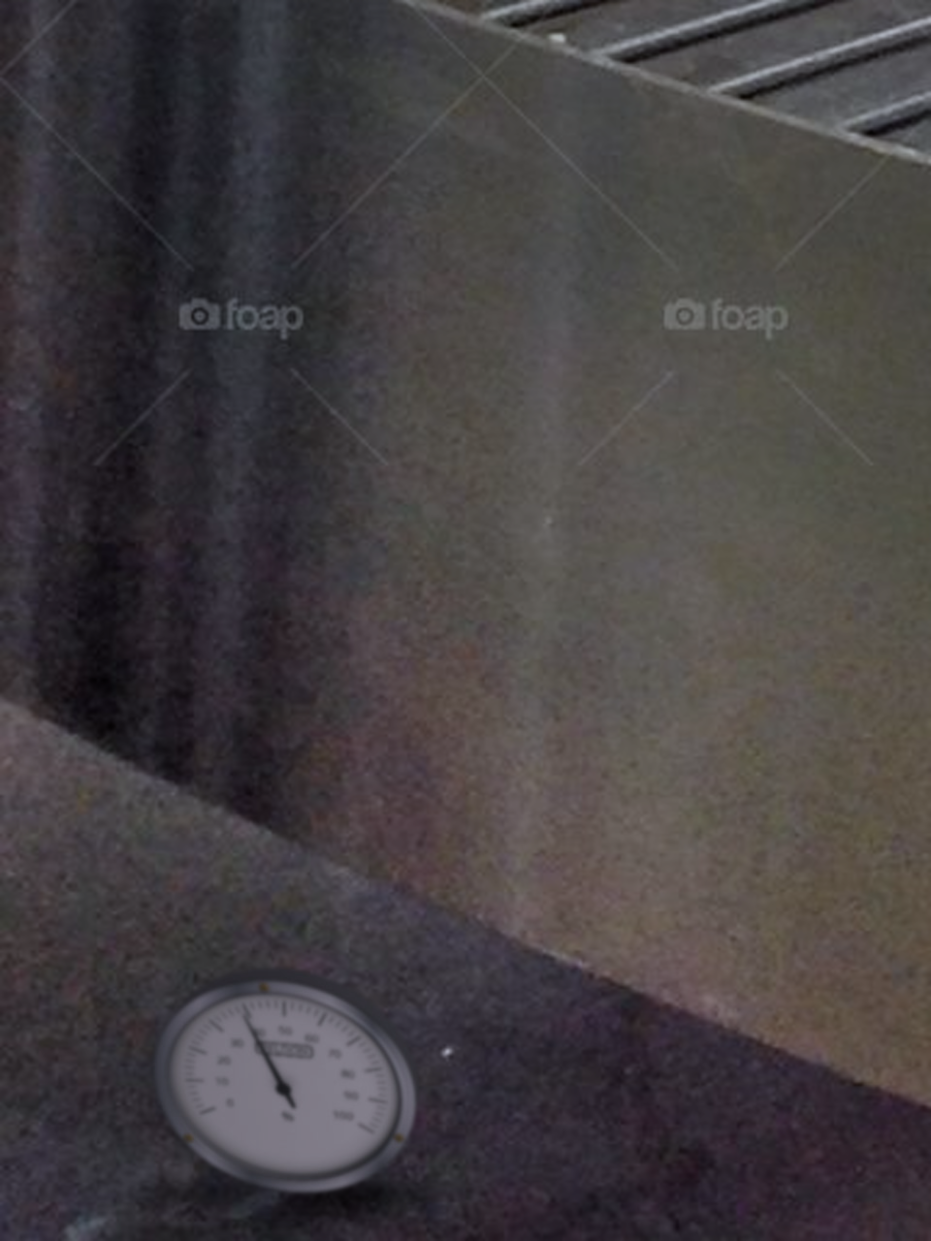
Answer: 40 %
